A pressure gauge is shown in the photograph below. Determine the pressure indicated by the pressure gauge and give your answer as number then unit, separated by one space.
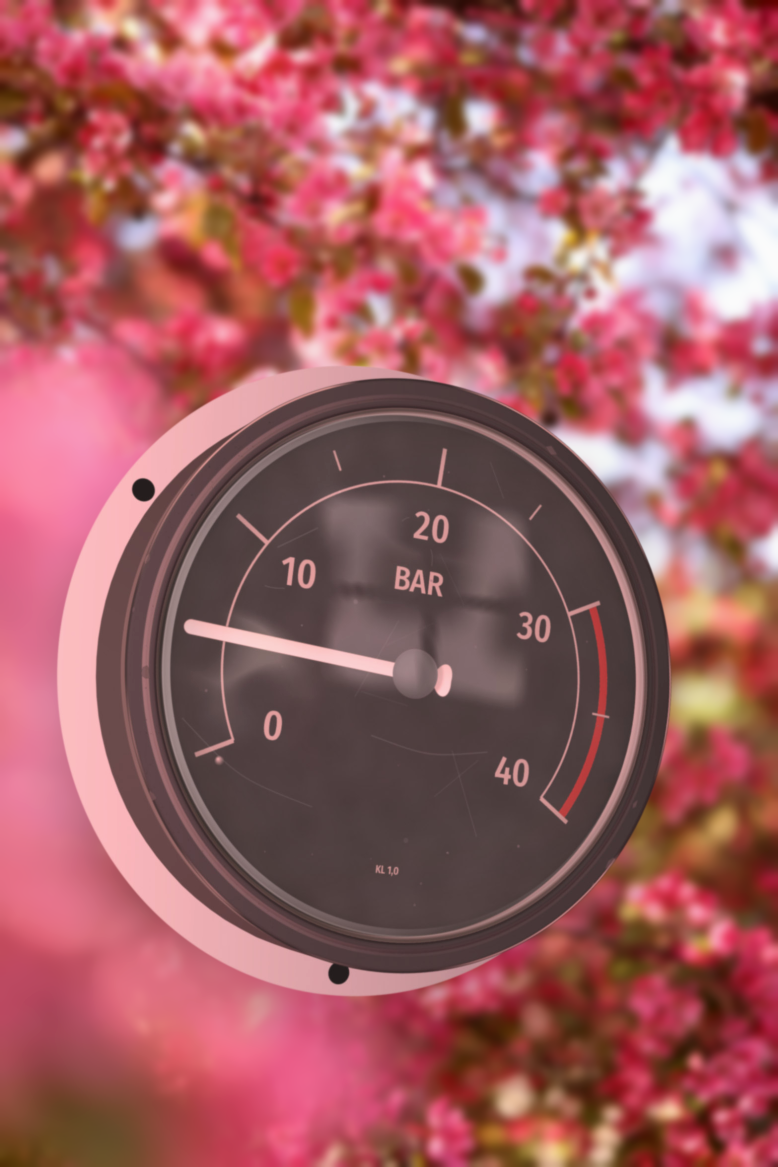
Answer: 5 bar
